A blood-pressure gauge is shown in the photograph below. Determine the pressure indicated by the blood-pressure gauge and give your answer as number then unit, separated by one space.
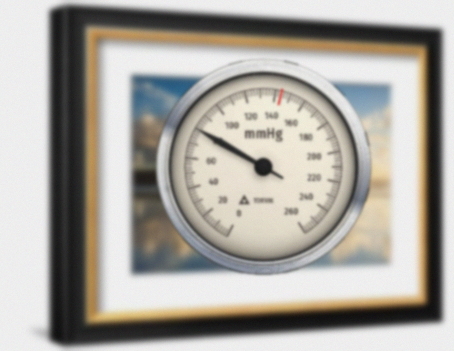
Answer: 80 mmHg
